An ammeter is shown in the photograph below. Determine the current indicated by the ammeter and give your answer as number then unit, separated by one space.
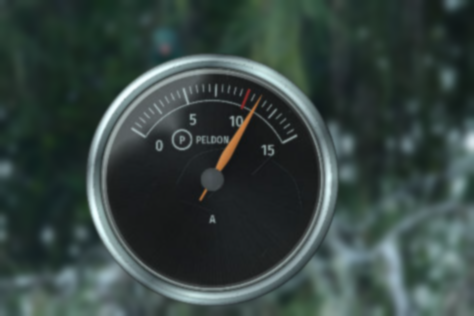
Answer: 11 A
